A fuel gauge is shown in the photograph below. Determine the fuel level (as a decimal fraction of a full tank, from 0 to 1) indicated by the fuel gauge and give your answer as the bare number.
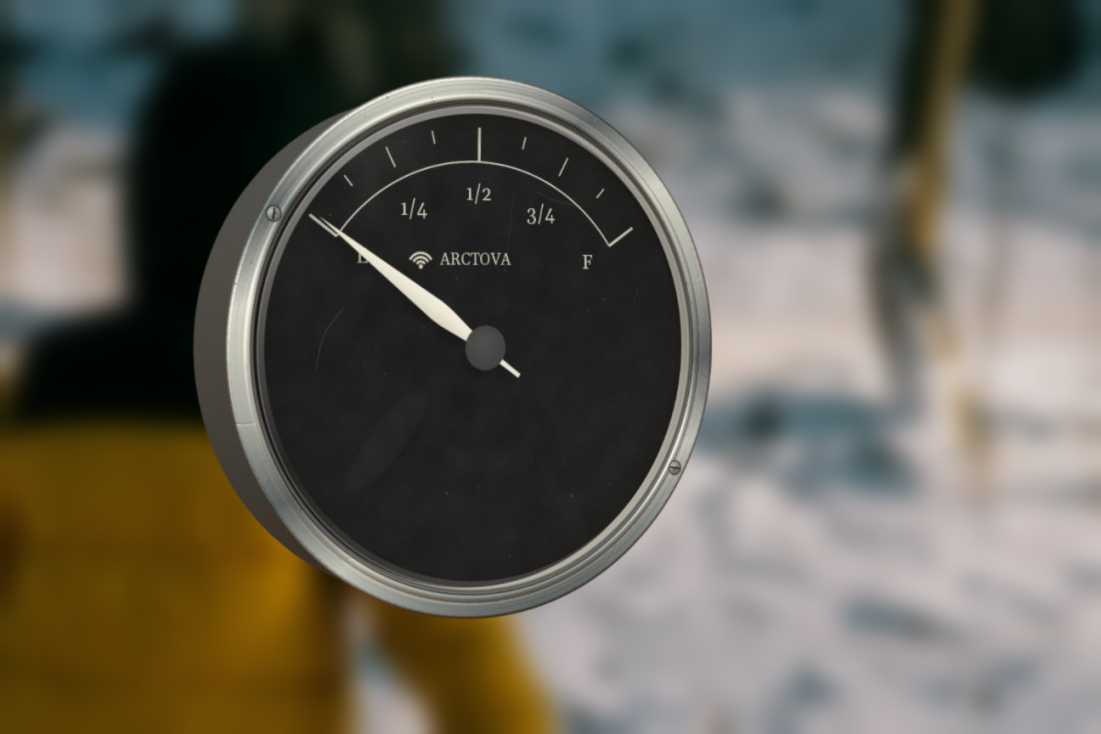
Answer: 0
